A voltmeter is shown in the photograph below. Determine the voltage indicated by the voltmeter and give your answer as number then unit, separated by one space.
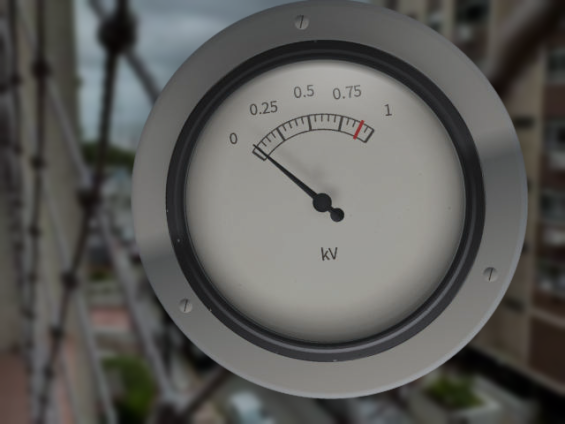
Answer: 0.05 kV
